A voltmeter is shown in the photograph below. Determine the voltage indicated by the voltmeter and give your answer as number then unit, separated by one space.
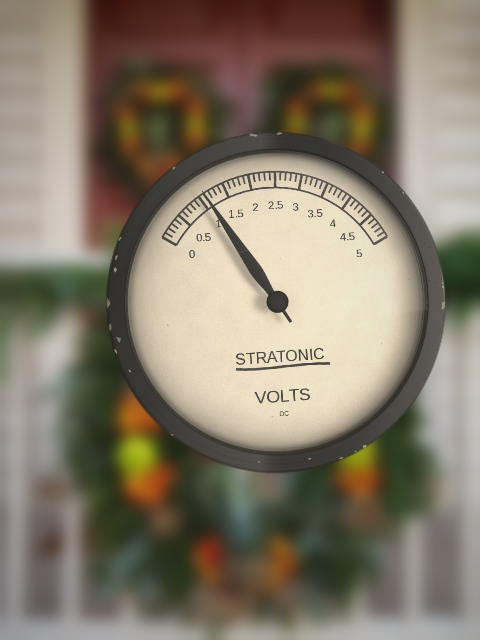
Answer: 1.1 V
